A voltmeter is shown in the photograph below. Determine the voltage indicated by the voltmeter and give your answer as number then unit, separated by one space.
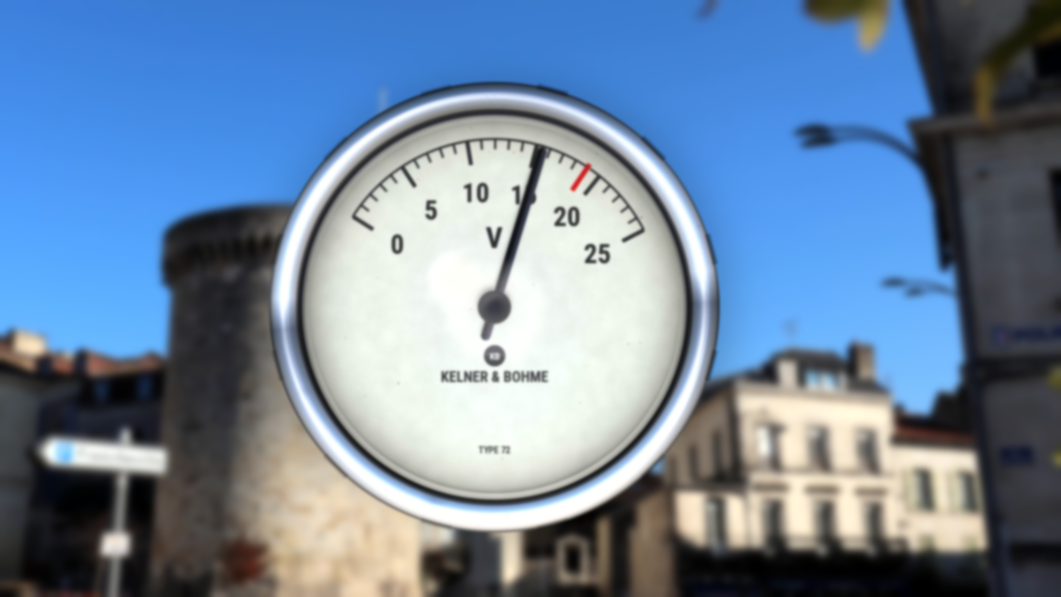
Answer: 15.5 V
